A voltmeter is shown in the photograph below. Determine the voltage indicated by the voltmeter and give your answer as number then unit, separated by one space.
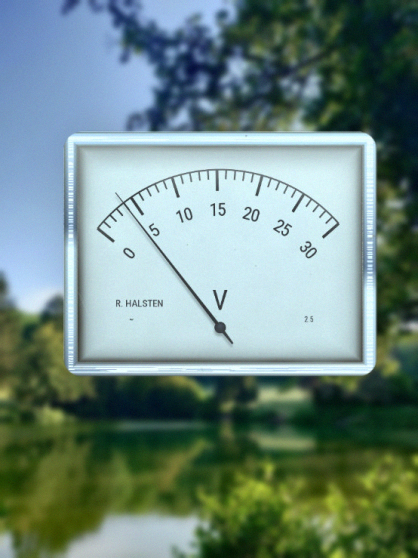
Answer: 4 V
